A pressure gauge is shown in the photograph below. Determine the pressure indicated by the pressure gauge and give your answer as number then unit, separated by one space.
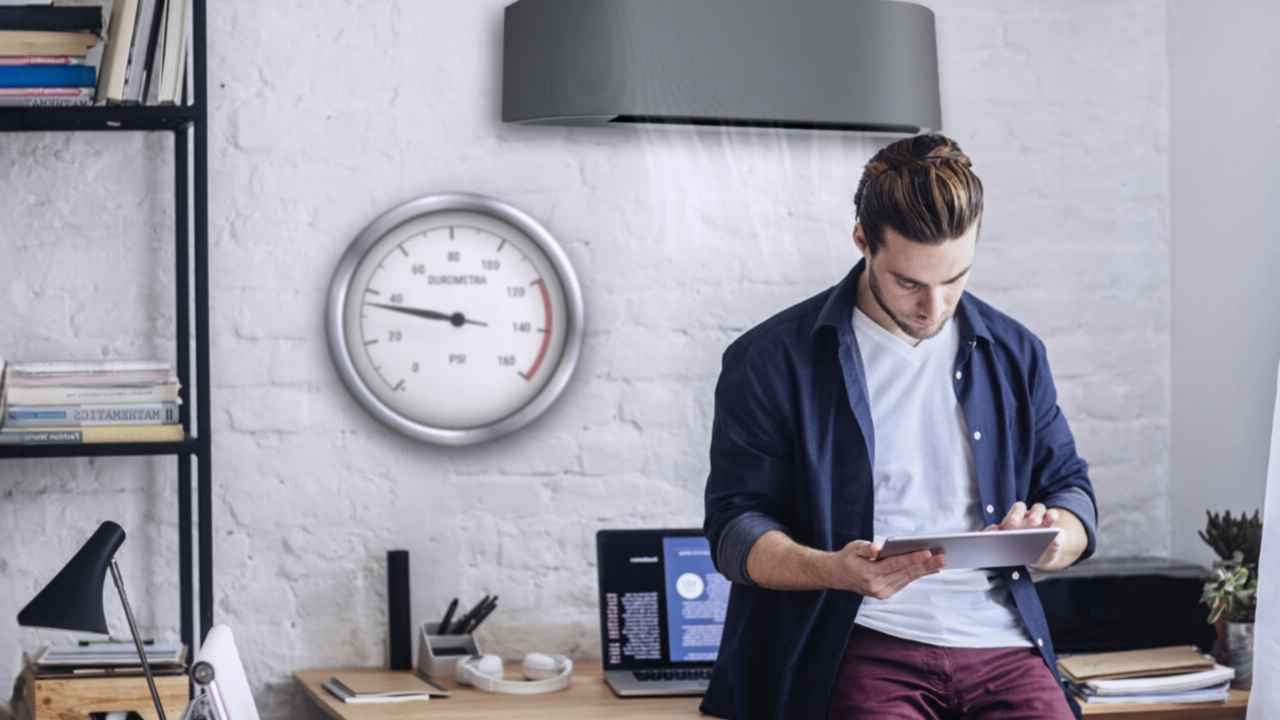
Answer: 35 psi
